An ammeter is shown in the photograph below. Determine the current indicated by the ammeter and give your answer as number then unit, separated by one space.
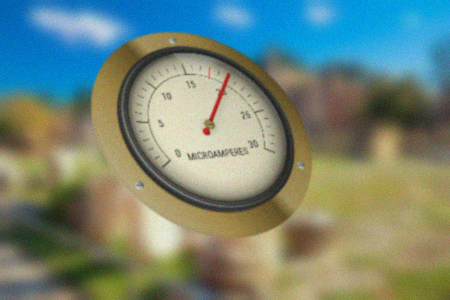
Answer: 20 µA
